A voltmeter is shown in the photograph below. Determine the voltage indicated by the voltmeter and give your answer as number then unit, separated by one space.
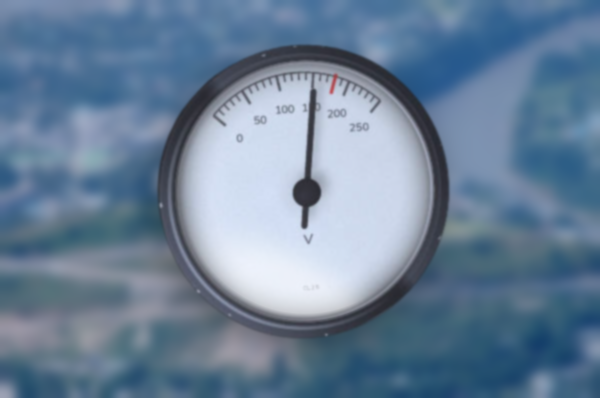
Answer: 150 V
